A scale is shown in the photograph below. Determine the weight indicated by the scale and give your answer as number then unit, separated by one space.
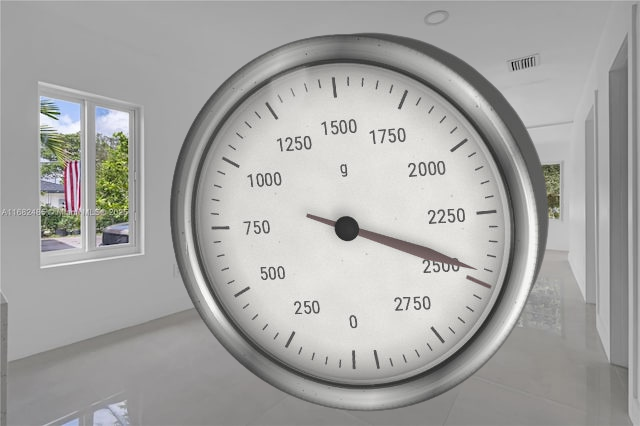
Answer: 2450 g
